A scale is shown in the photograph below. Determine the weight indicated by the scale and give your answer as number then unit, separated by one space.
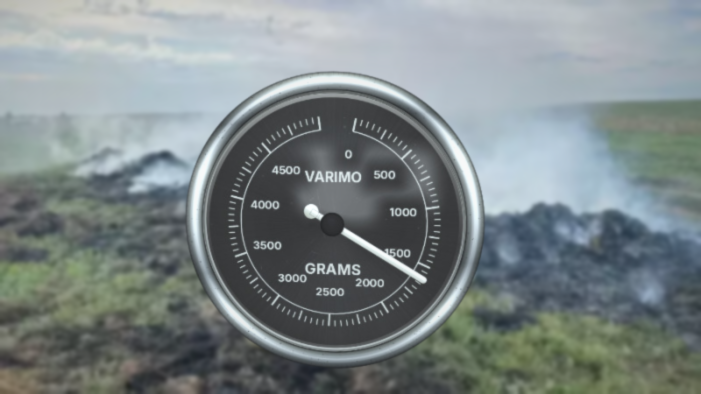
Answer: 1600 g
